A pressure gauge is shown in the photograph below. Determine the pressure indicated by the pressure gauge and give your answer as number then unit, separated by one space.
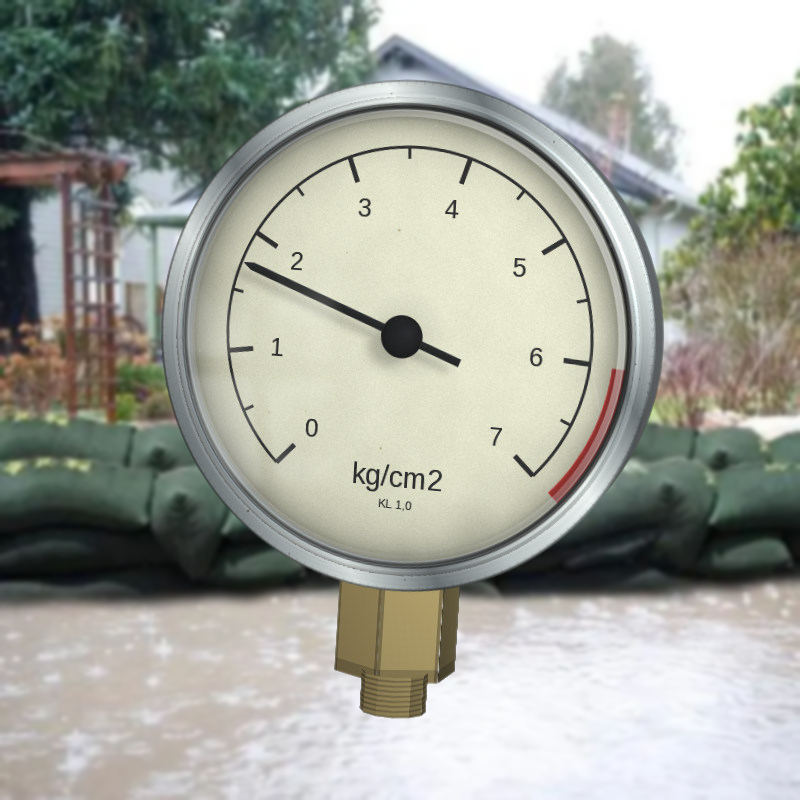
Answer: 1.75 kg/cm²
